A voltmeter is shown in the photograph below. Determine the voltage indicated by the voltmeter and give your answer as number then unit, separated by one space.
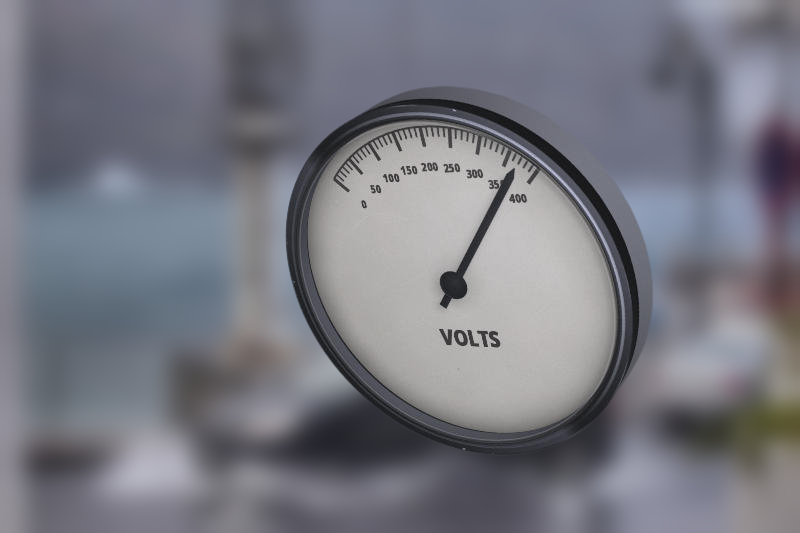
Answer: 370 V
